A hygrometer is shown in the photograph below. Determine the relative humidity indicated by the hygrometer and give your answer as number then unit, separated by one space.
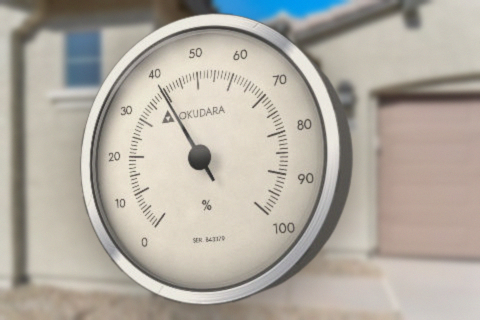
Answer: 40 %
